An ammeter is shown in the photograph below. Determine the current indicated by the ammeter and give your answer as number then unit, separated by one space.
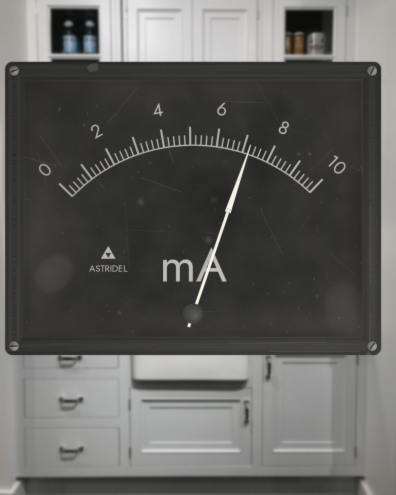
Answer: 7.2 mA
